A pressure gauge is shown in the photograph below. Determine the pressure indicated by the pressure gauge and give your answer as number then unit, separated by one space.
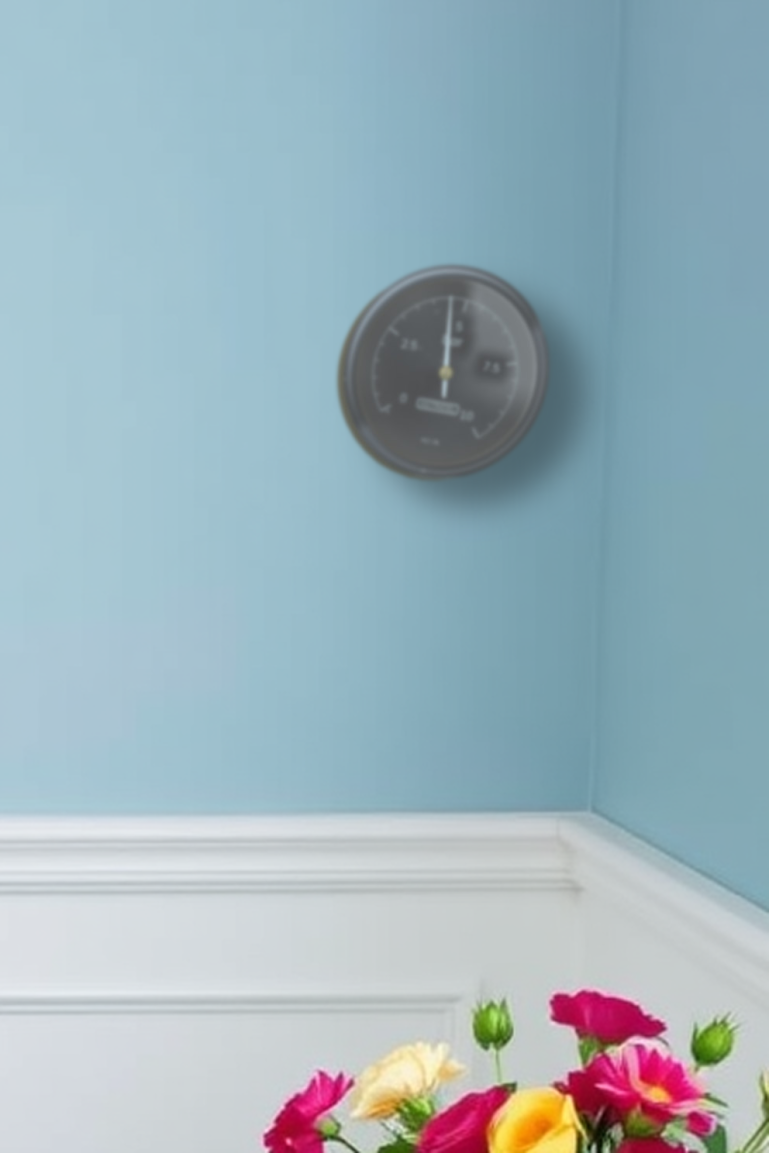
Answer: 4.5 bar
